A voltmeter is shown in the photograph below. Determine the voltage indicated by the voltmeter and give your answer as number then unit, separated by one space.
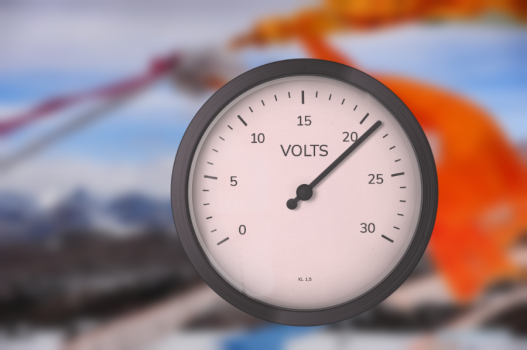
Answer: 21 V
